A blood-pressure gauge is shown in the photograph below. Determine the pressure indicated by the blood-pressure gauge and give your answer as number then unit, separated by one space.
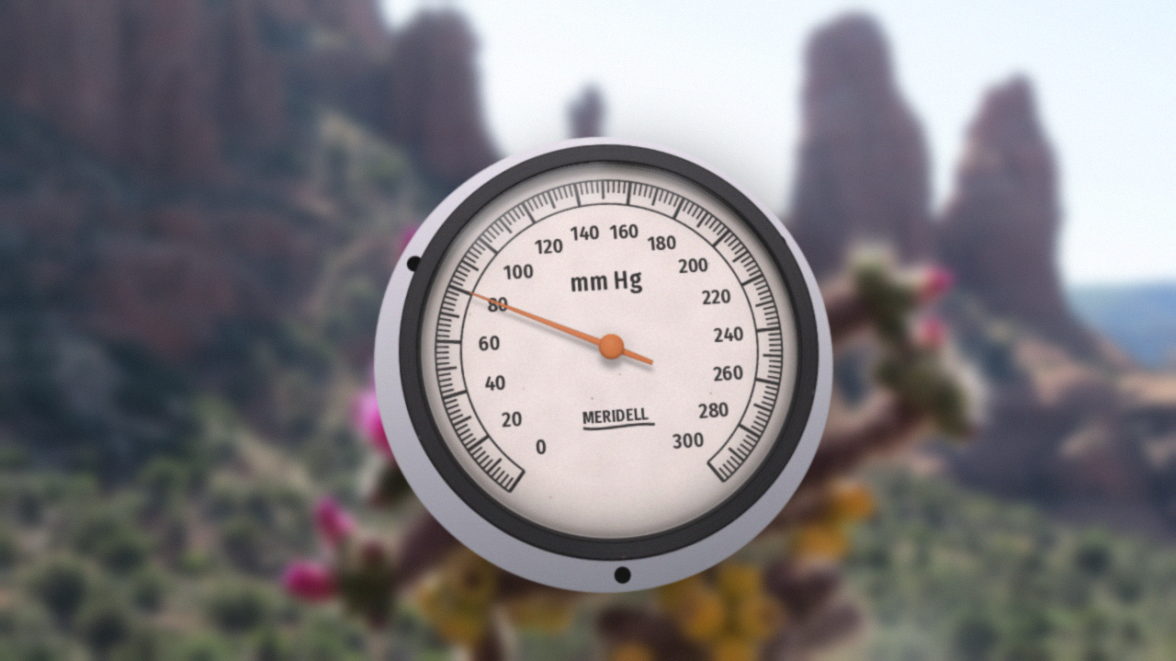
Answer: 80 mmHg
